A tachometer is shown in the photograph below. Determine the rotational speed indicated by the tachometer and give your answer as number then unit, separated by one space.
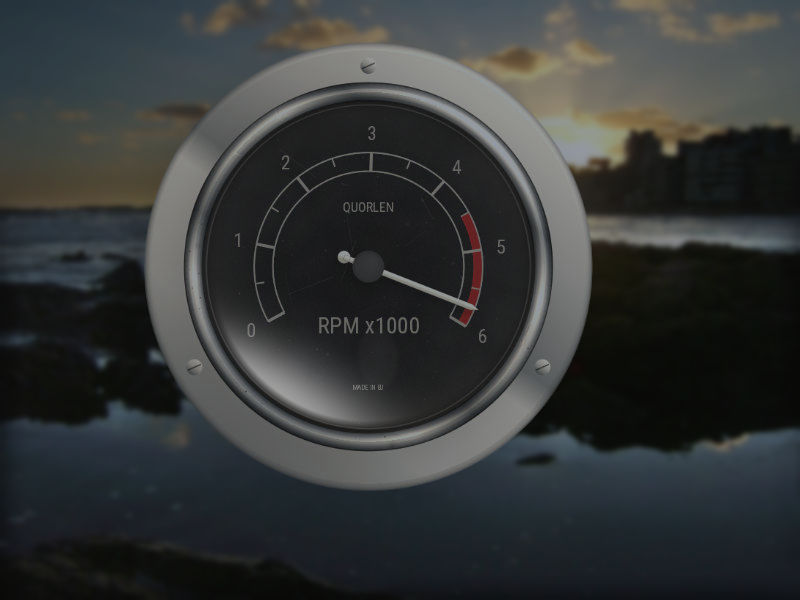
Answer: 5750 rpm
